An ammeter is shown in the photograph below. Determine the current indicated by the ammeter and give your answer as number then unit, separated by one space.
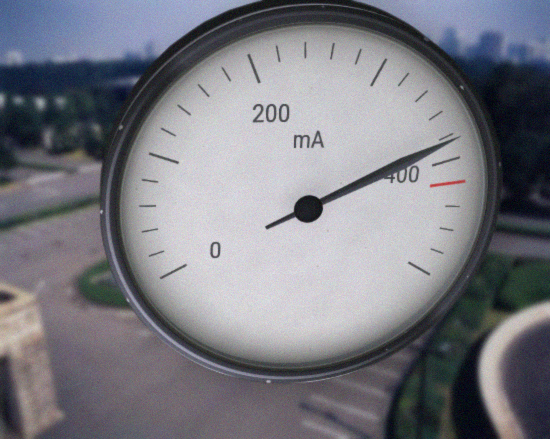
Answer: 380 mA
